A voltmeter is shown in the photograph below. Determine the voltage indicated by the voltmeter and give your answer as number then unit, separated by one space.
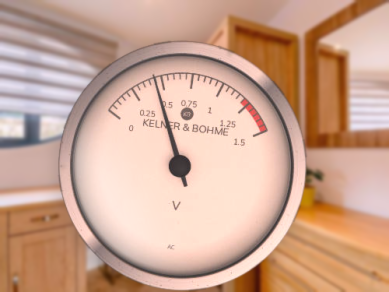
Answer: 0.45 V
